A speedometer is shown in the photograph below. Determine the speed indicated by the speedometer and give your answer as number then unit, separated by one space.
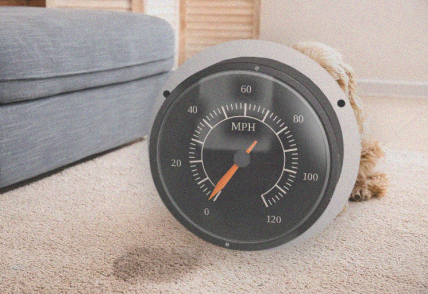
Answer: 2 mph
